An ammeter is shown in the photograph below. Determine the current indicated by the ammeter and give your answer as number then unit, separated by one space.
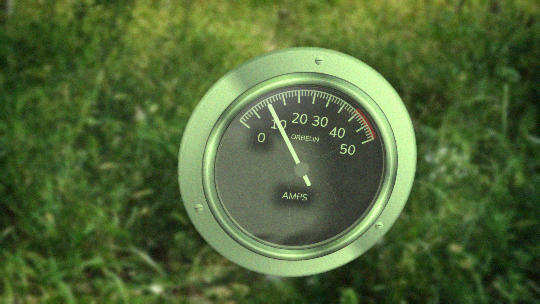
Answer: 10 A
